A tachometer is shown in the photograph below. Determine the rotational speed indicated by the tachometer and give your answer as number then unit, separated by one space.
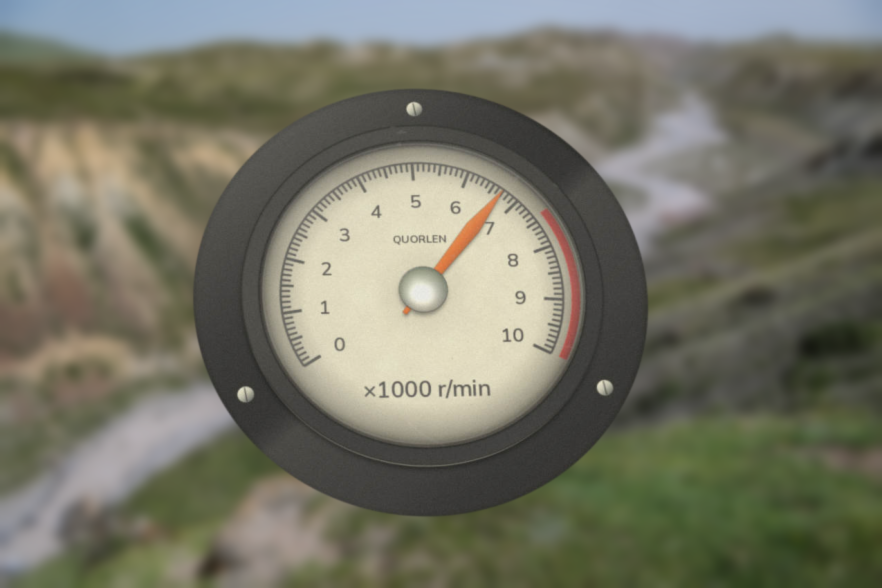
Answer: 6700 rpm
